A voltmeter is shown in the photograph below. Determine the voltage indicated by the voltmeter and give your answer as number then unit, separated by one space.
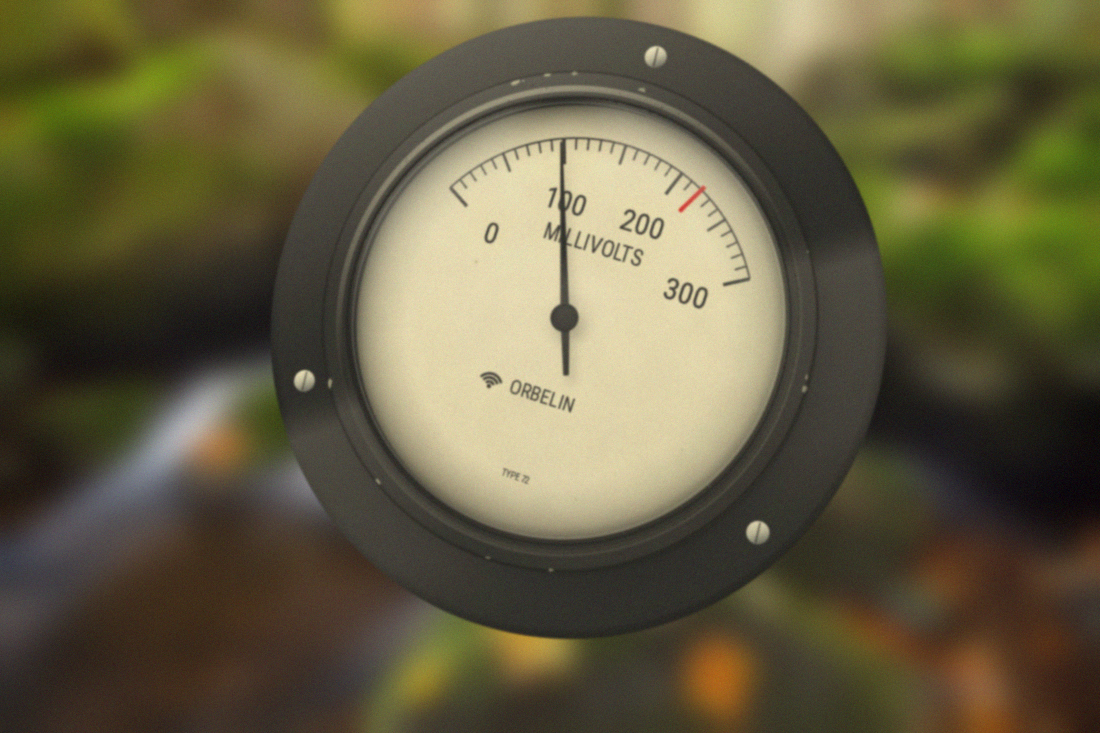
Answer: 100 mV
